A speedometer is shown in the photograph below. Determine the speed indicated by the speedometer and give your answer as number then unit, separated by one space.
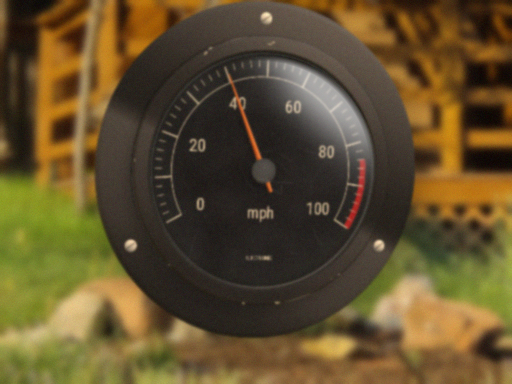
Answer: 40 mph
